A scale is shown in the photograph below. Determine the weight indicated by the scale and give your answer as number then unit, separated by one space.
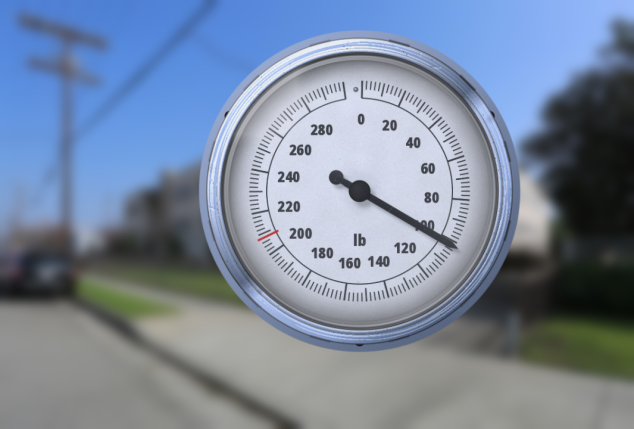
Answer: 102 lb
